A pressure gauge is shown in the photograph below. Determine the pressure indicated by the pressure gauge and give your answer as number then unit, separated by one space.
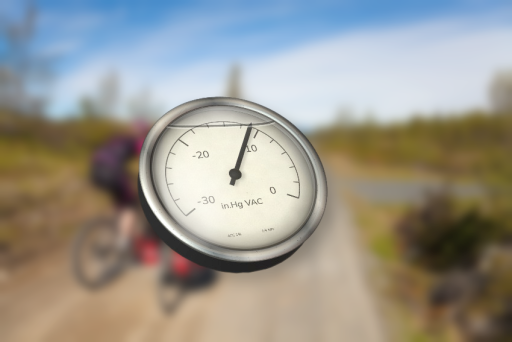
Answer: -11 inHg
